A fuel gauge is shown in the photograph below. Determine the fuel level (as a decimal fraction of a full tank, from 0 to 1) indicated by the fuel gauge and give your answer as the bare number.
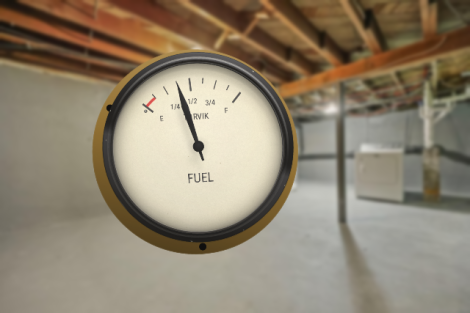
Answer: 0.375
